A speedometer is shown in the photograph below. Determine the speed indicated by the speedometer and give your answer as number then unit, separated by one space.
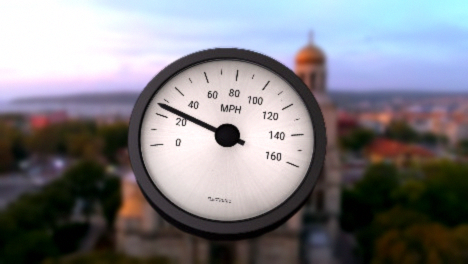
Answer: 25 mph
